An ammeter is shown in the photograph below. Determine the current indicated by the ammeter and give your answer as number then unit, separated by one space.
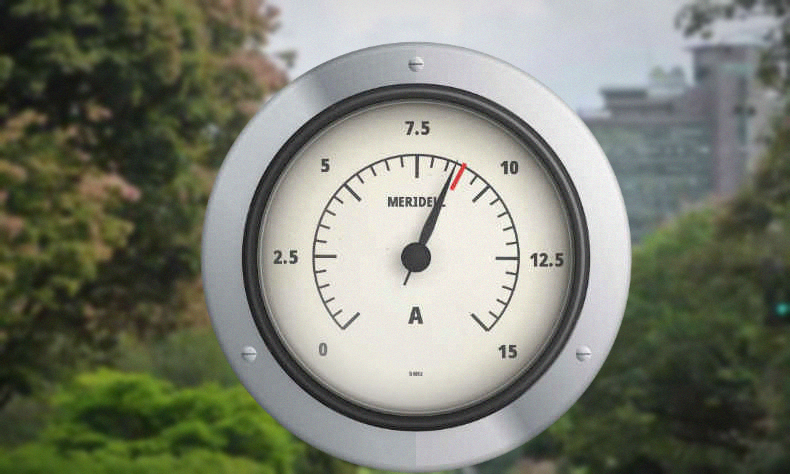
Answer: 8.75 A
